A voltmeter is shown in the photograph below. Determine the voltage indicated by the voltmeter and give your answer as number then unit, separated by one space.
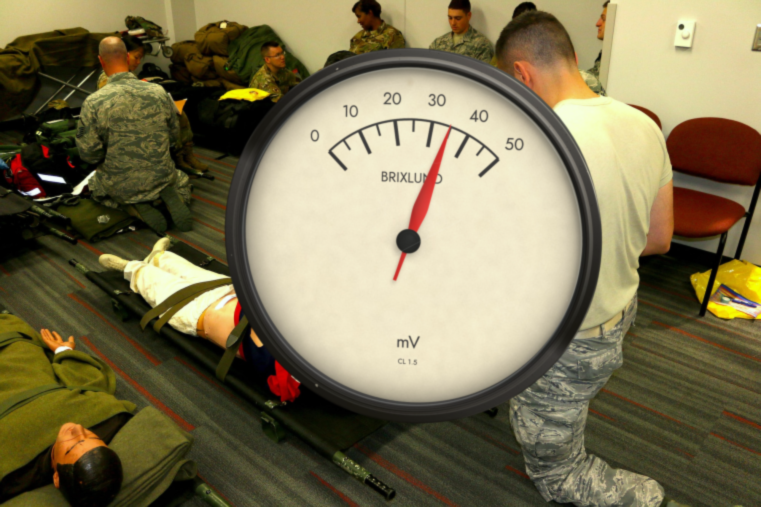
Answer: 35 mV
